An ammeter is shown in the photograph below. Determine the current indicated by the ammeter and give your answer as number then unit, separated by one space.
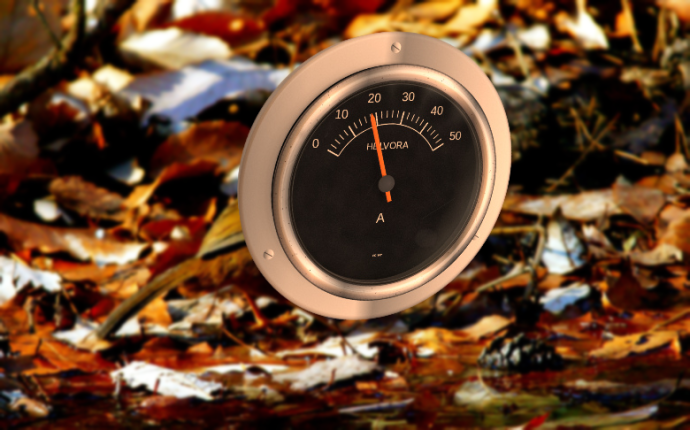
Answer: 18 A
